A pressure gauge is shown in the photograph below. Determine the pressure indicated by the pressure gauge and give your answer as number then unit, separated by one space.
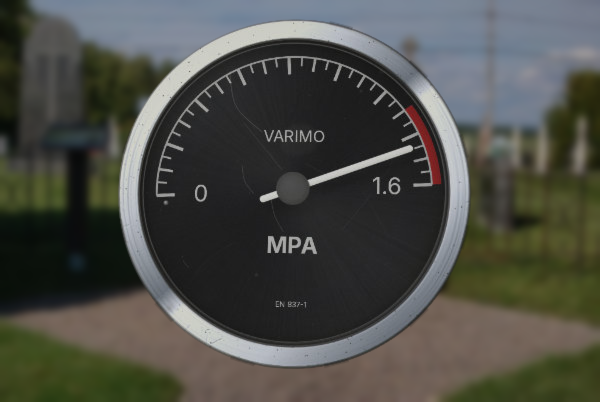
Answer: 1.45 MPa
